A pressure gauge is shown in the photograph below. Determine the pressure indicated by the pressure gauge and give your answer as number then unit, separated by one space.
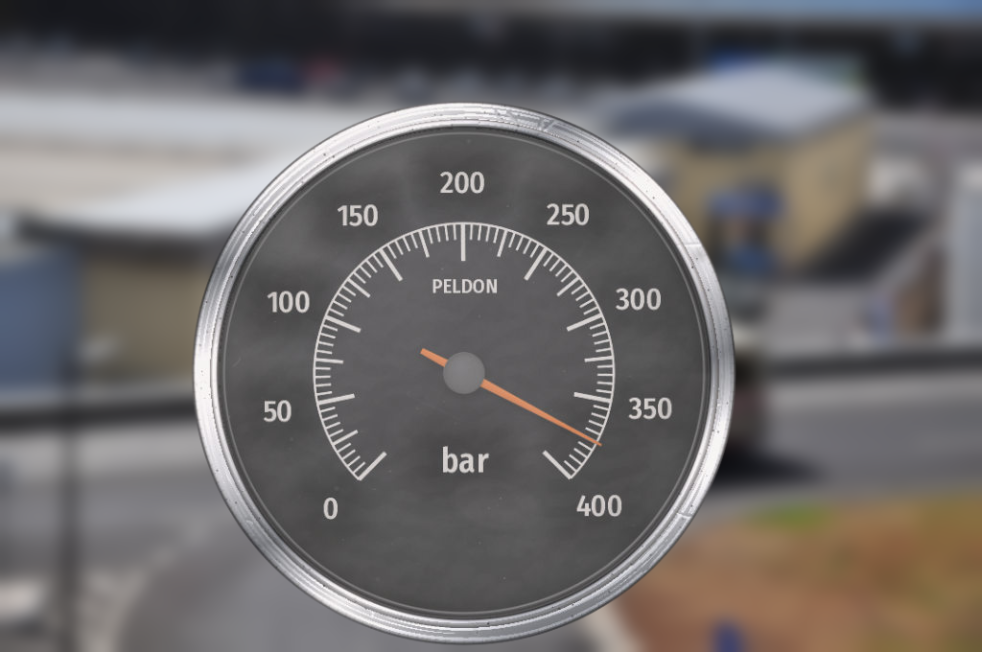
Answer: 375 bar
